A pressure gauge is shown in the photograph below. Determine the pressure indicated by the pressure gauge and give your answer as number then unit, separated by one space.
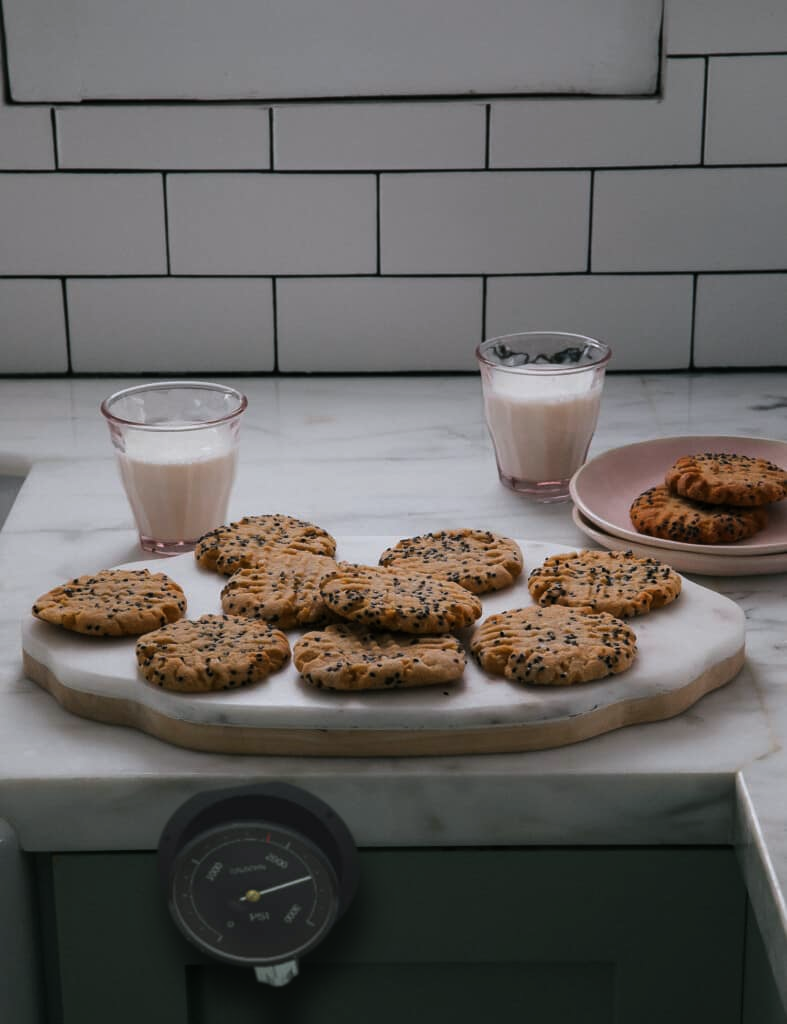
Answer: 2400 psi
